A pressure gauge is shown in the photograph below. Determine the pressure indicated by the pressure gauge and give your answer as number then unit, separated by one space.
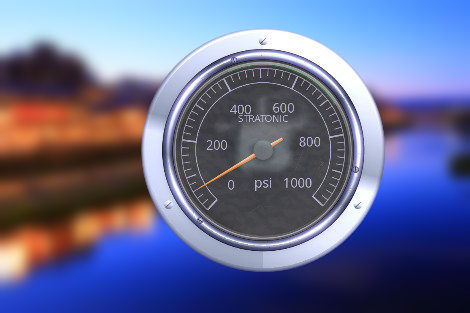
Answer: 60 psi
